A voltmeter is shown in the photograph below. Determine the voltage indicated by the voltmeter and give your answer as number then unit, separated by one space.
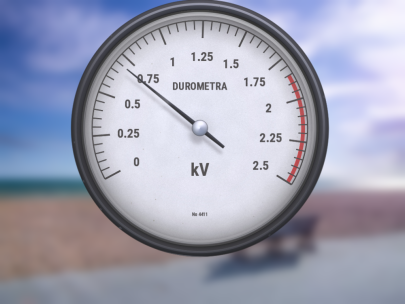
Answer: 0.7 kV
